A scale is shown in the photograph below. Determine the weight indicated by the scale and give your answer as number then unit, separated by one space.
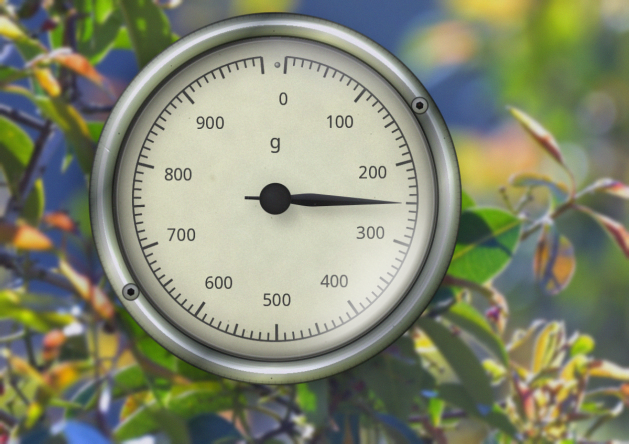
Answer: 250 g
